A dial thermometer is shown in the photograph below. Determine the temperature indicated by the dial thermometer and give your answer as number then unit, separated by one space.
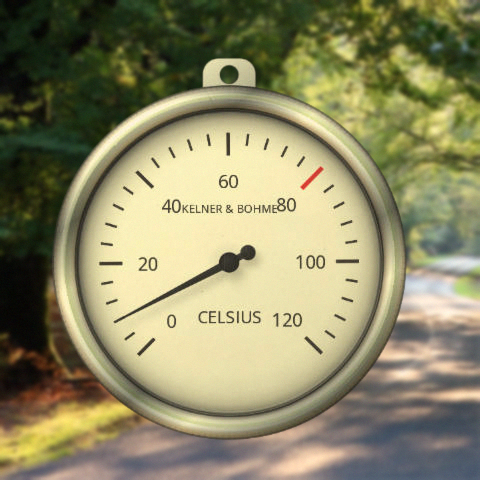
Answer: 8 °C
